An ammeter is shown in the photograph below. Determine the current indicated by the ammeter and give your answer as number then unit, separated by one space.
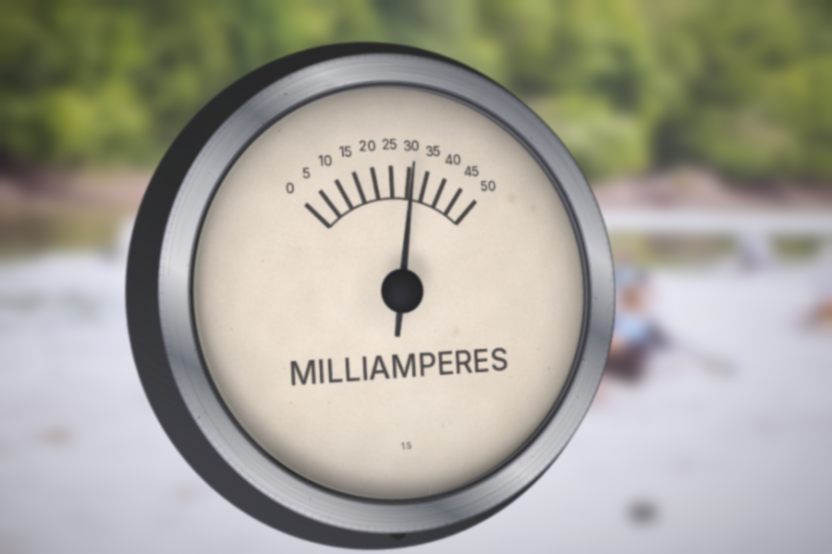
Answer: 30 mA
